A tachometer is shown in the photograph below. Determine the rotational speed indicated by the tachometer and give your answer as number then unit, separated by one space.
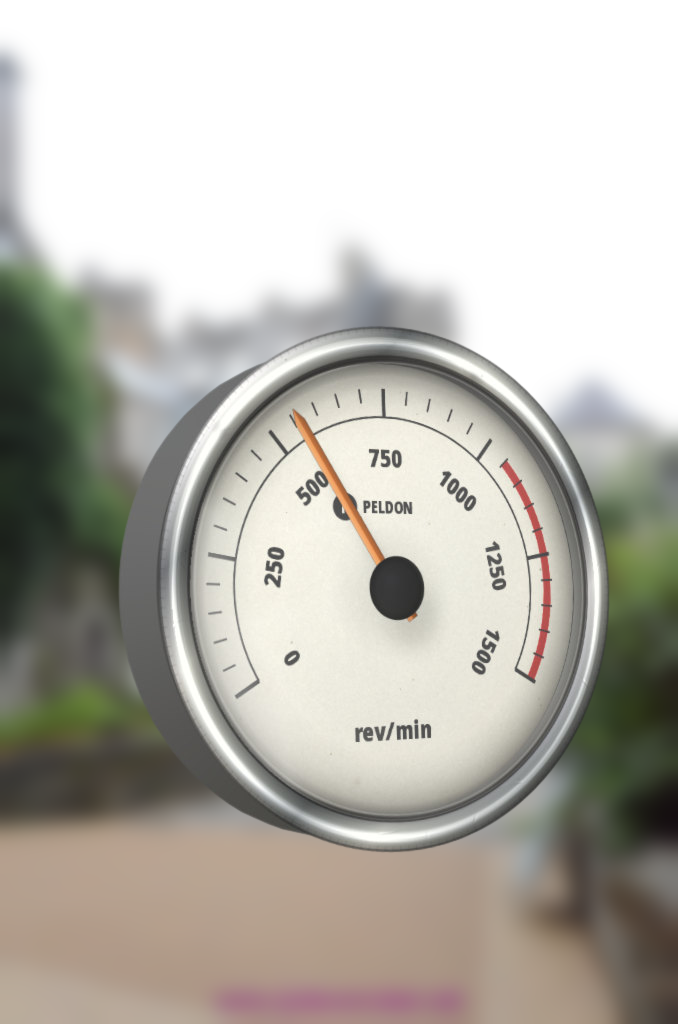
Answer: 550 rpm
